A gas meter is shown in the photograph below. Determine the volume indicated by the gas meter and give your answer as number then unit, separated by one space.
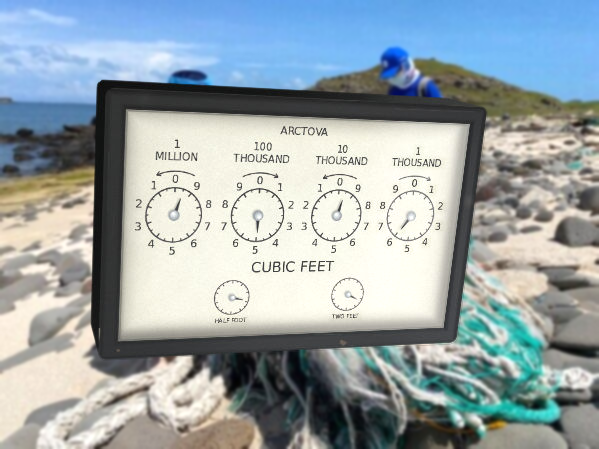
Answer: 949600 ft³
